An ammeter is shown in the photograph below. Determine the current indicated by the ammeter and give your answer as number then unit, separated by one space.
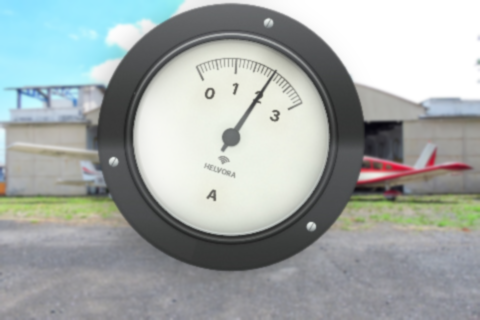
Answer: 2 A
